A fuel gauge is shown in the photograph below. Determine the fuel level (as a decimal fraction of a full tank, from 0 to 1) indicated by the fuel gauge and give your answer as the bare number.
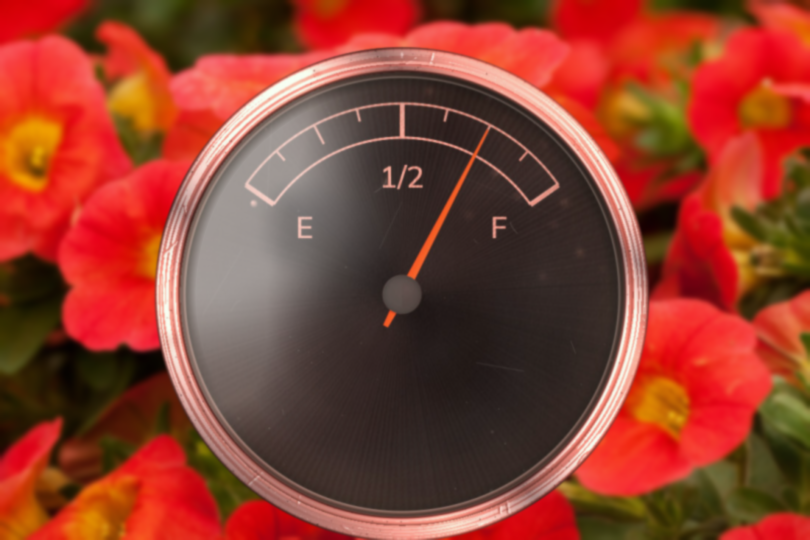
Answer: 0.75
